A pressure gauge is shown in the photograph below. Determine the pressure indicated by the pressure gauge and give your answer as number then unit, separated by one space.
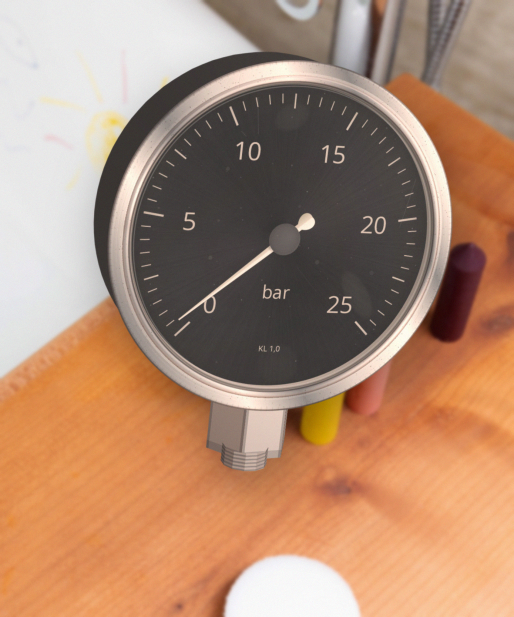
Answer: 0.5 bar
